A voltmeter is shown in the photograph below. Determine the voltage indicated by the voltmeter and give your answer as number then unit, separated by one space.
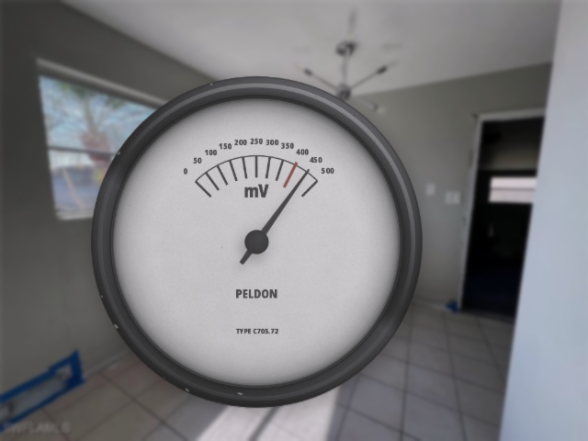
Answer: 450 mV
